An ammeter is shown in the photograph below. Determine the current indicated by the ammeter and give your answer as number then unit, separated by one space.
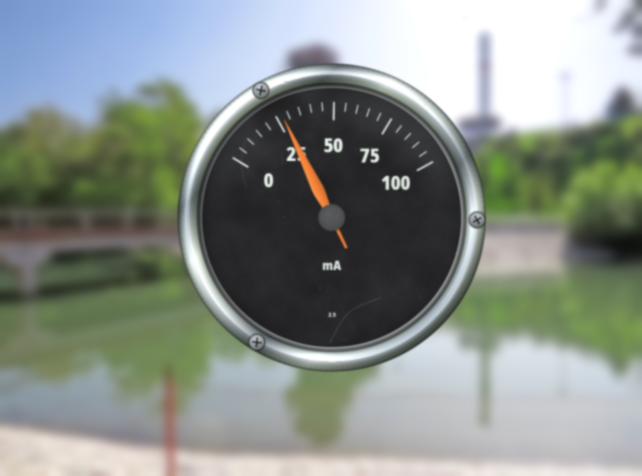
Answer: 27.5 mA
